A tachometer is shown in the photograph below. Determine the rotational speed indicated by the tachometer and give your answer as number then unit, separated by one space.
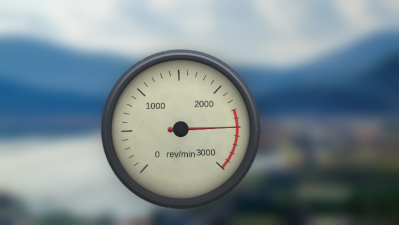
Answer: 2500 rpm
